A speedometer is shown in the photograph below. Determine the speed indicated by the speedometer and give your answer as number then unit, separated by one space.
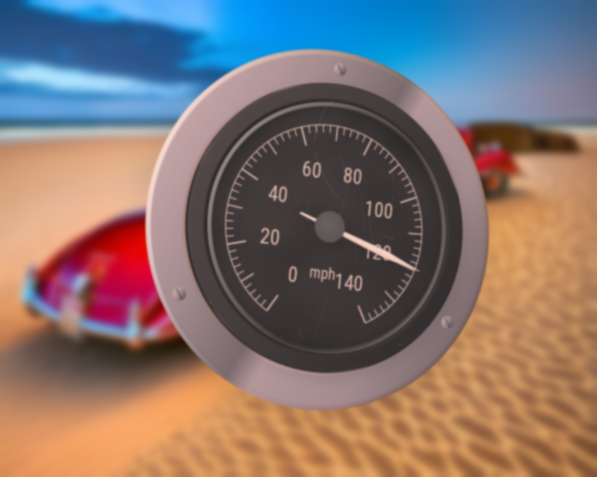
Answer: 120 mph
